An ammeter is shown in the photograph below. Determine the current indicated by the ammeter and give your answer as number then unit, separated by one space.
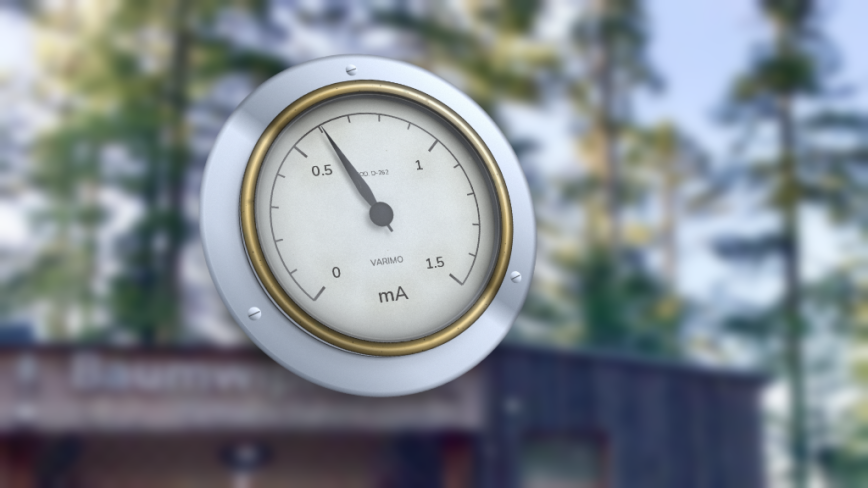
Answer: 0.6 mA
